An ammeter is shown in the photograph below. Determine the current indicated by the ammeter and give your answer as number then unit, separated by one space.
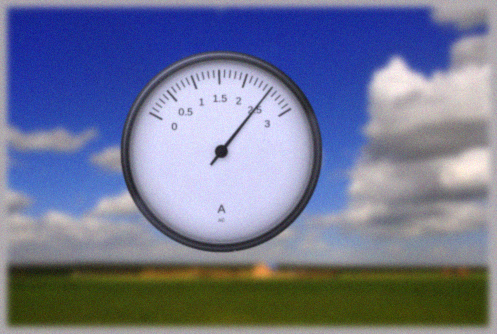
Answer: 2.5 A
